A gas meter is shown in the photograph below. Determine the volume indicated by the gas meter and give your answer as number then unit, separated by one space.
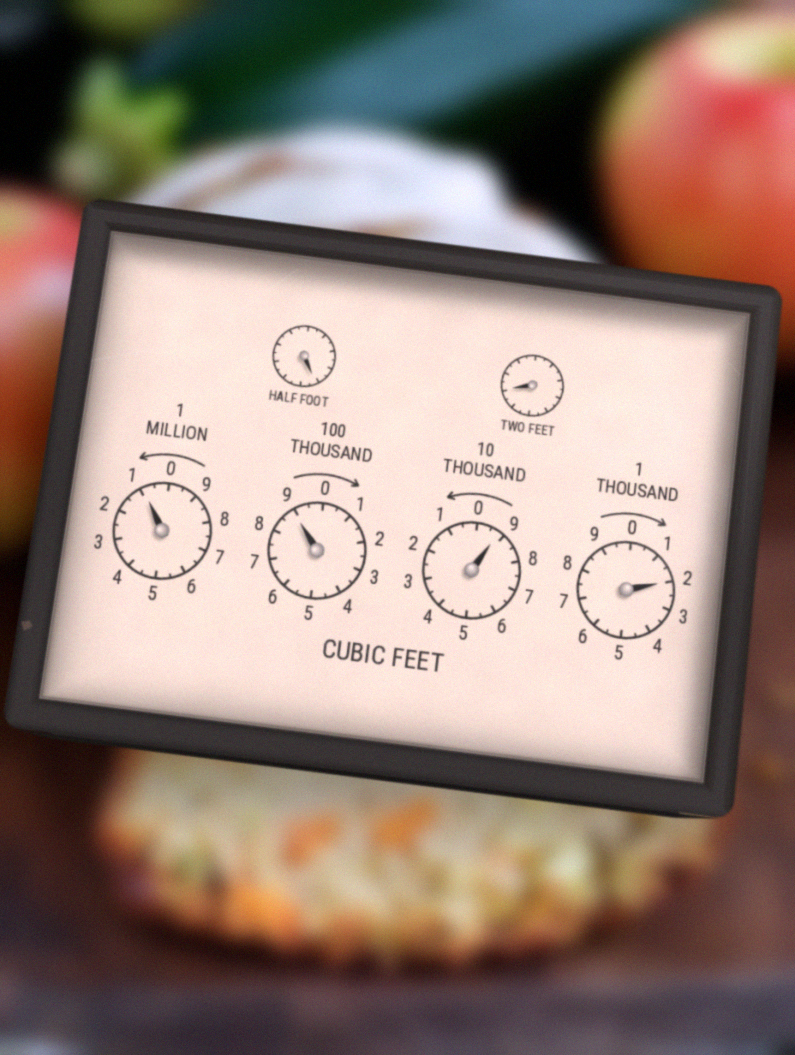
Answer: 89200 ft³
